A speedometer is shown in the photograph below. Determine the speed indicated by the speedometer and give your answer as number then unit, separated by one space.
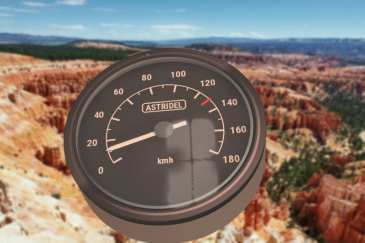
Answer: 10 km/h
